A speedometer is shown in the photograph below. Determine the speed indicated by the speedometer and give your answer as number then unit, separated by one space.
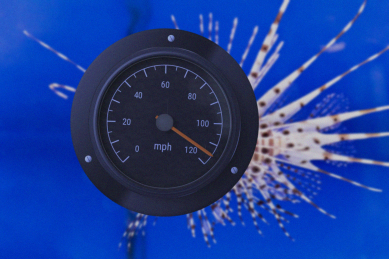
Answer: 115 mph
